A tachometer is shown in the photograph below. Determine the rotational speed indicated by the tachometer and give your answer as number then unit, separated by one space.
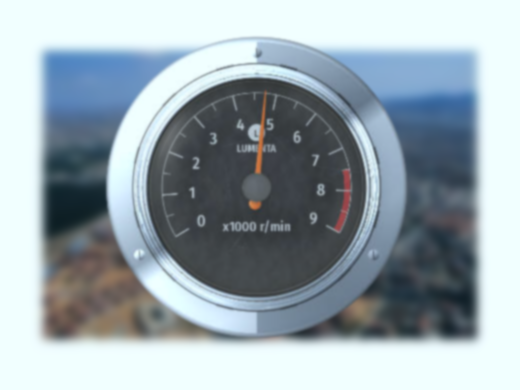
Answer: 4750 rpm
